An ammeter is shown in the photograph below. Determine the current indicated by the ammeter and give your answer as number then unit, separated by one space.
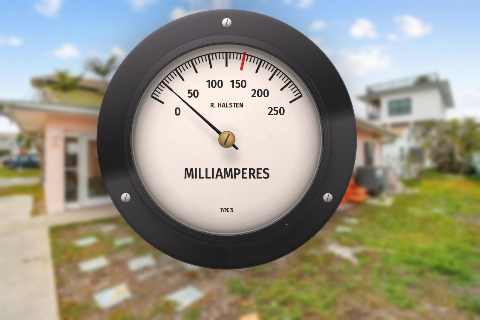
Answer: 25 mA
